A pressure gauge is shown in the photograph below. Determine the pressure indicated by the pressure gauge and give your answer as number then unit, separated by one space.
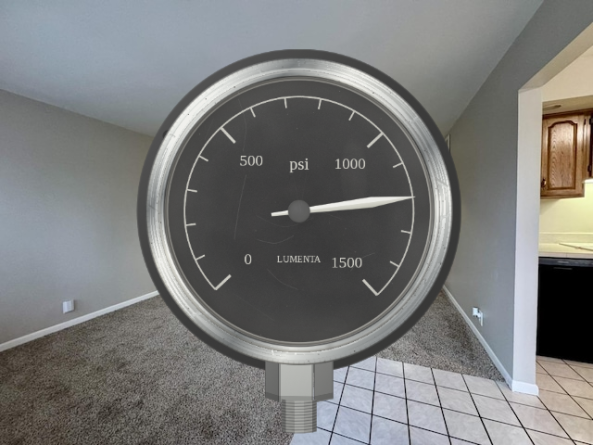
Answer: 1200 psi
